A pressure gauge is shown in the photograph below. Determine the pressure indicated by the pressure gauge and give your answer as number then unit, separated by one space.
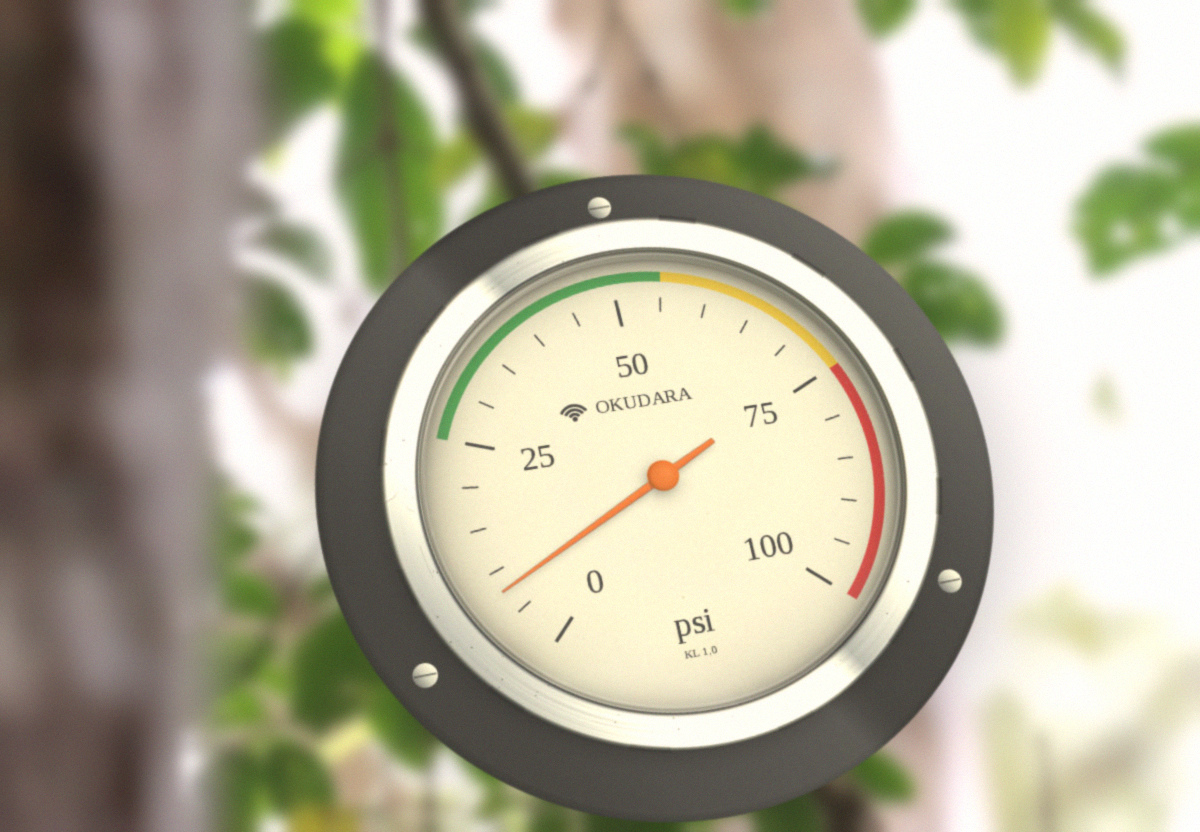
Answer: 7.5 psi
